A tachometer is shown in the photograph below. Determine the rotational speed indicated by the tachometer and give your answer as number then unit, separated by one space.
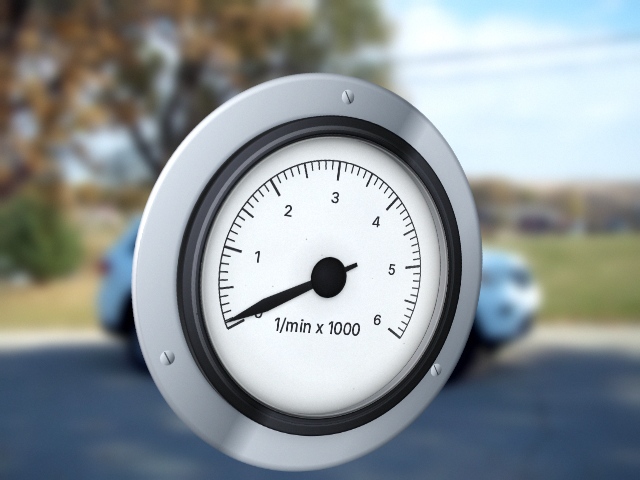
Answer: 100 rpm
